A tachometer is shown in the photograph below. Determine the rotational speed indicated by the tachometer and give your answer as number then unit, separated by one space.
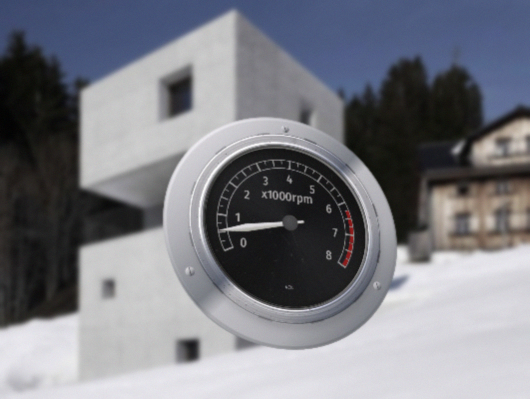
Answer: 500 rpm
